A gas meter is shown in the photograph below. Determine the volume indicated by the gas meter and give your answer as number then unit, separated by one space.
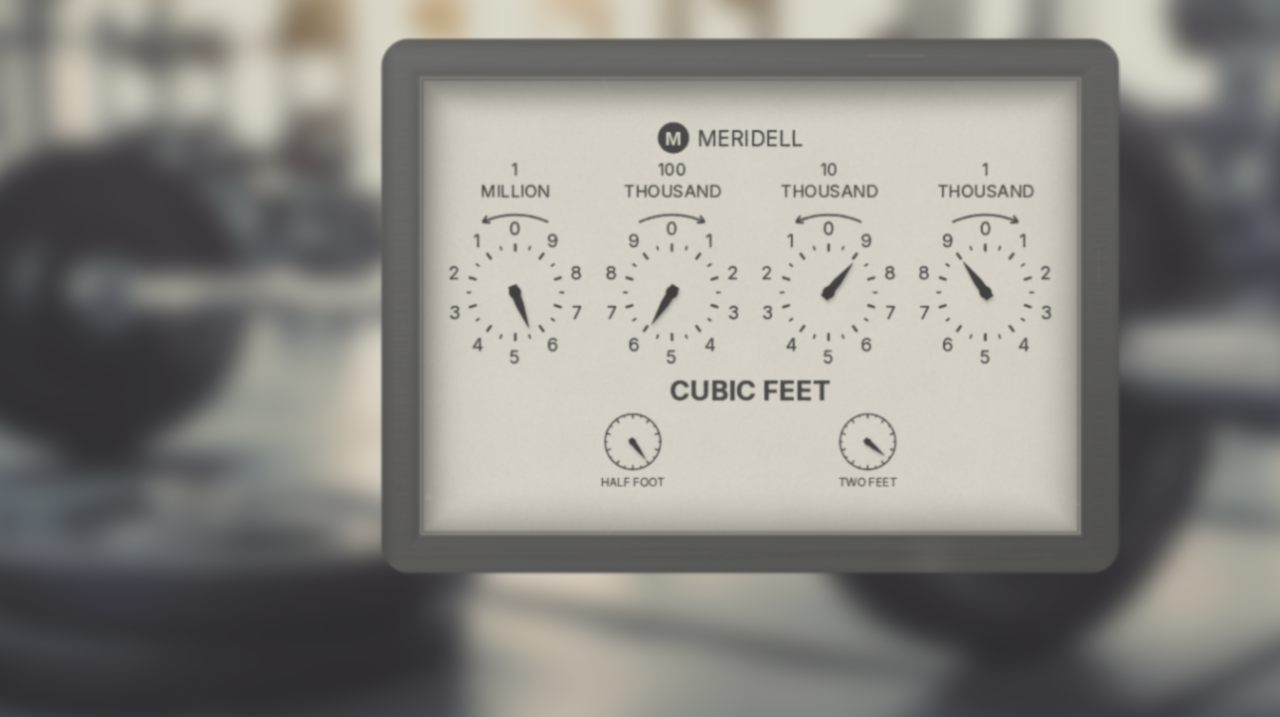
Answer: 558900 ft³
